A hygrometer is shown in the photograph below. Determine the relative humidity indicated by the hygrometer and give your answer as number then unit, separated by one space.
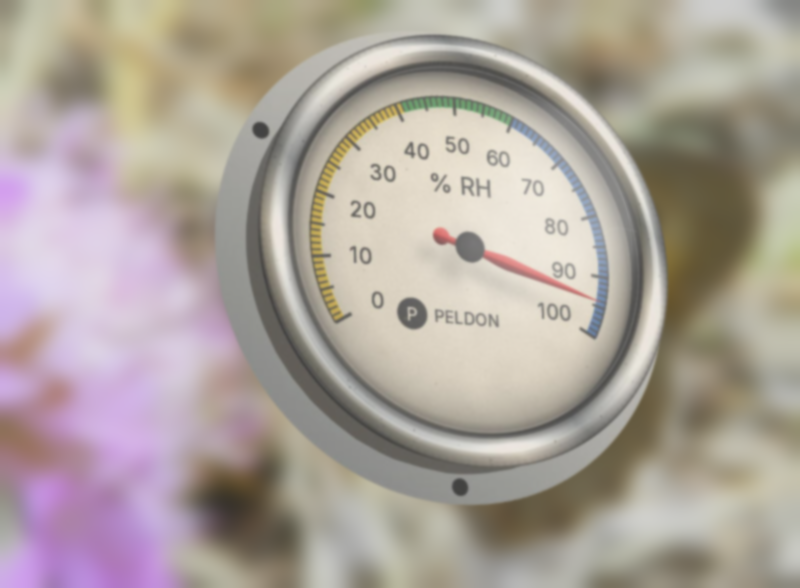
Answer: 95 %
